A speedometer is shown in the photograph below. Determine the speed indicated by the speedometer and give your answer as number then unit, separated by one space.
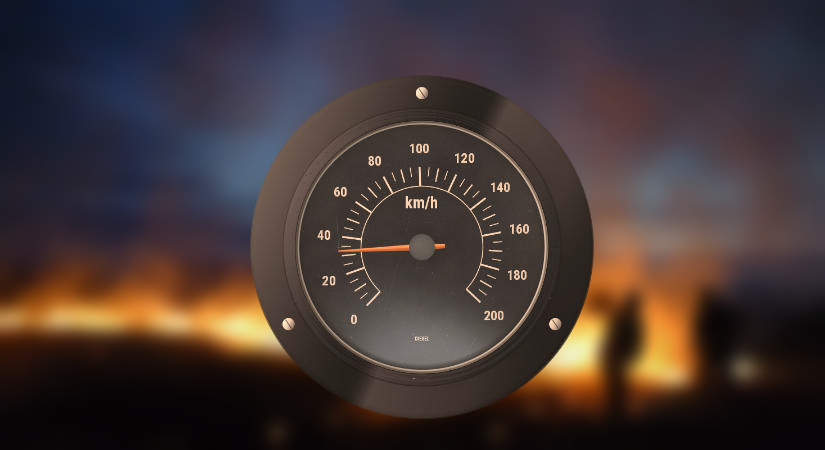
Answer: 32.5 km/h
